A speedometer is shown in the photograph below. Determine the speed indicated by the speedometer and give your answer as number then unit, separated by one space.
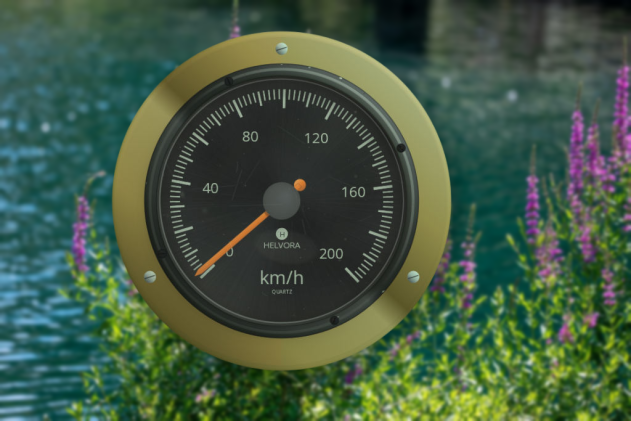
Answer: 2 km/h
